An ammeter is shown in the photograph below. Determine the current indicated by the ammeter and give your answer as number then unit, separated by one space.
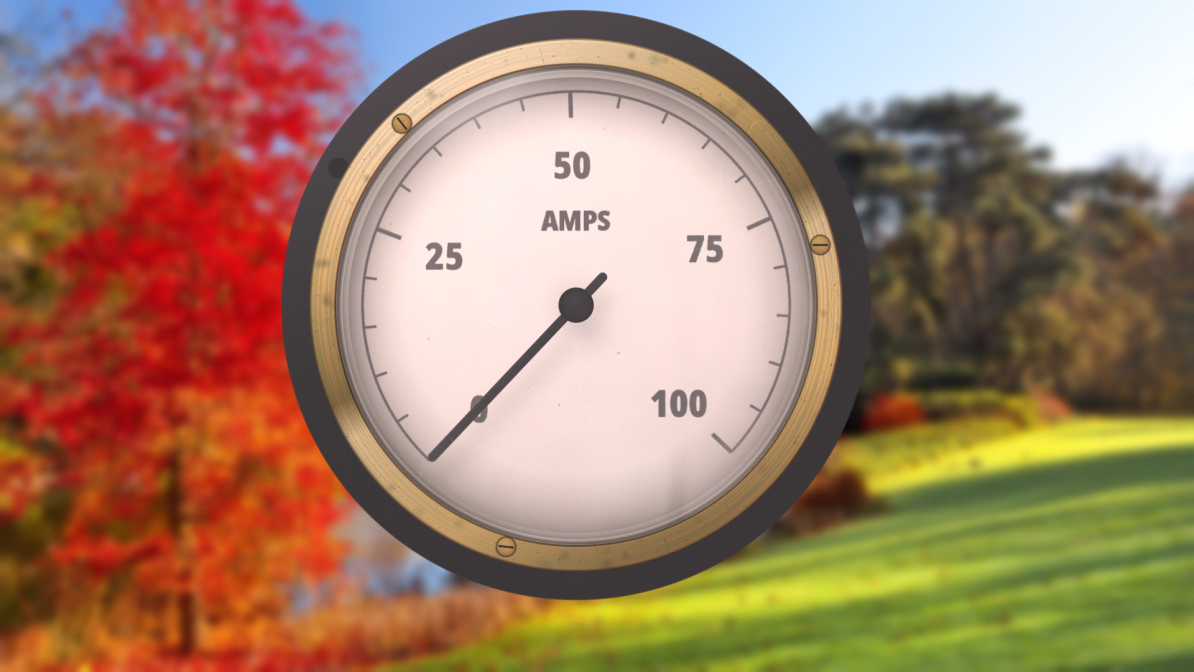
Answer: 0 A
